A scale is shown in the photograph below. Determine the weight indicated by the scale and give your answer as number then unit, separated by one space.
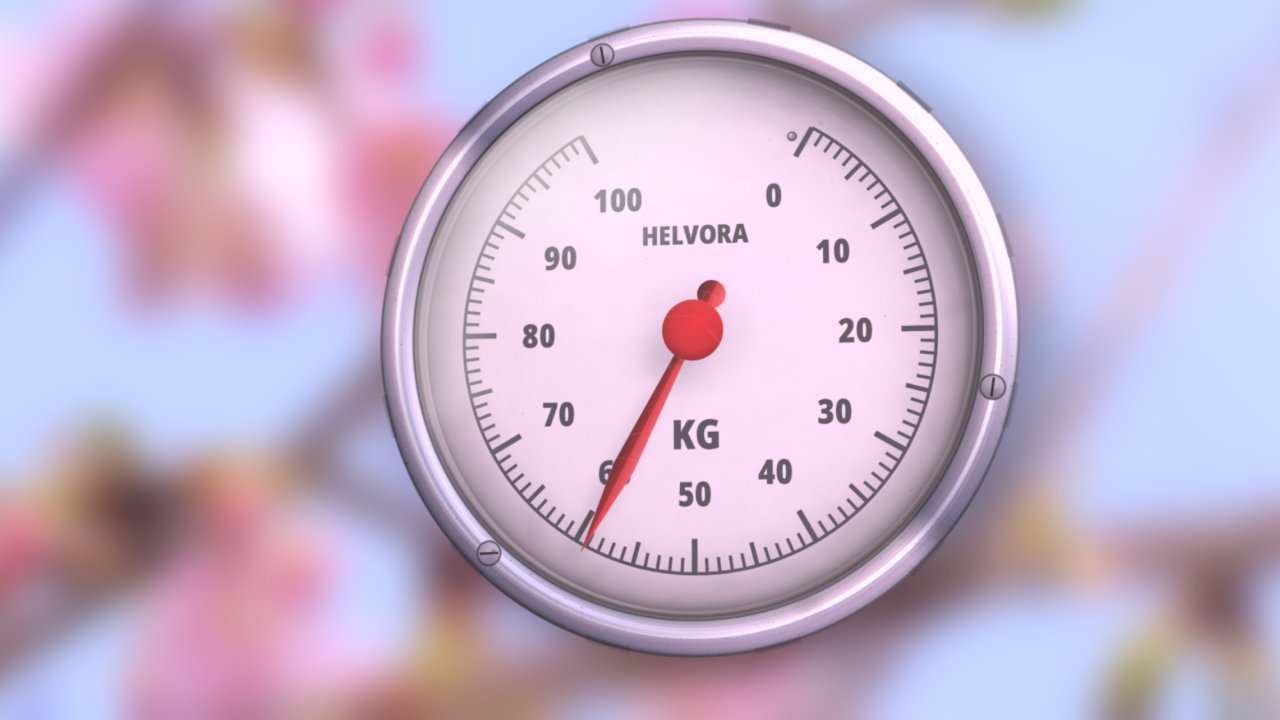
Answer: 59 kg
